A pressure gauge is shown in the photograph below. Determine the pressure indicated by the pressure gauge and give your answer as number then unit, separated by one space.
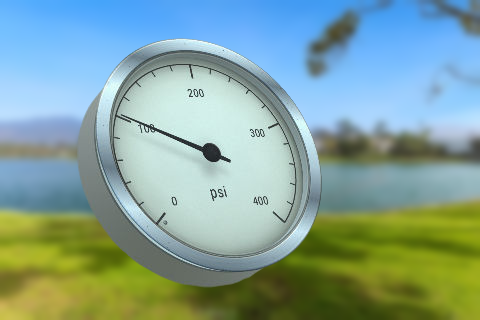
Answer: 100 psi
